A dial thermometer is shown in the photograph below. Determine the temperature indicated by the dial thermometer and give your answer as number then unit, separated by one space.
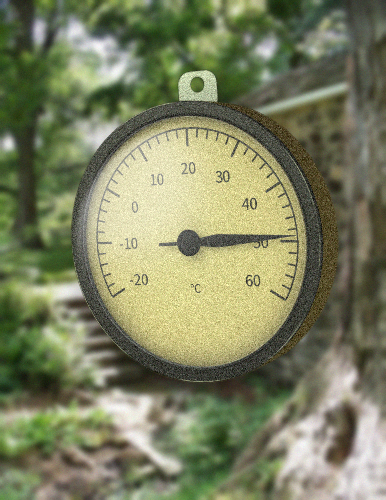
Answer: 49 °C
